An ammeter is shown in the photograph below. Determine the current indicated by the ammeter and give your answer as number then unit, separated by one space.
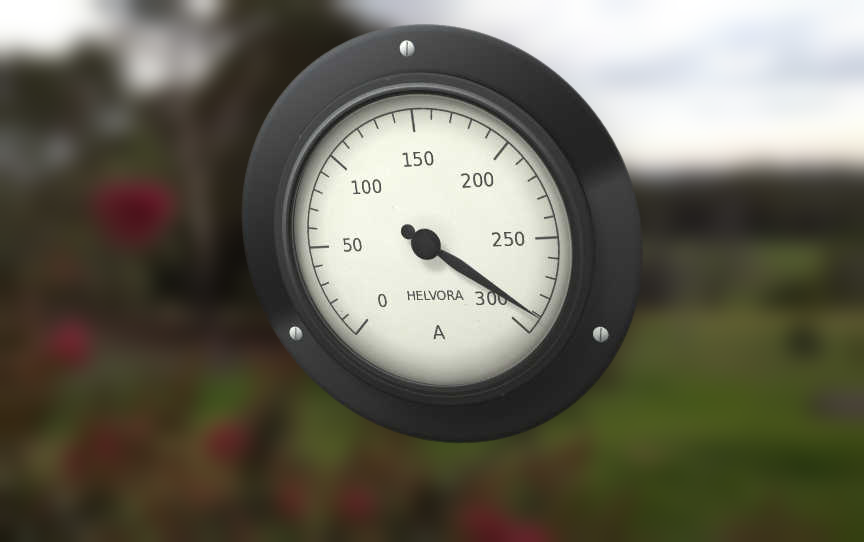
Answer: 290 A
